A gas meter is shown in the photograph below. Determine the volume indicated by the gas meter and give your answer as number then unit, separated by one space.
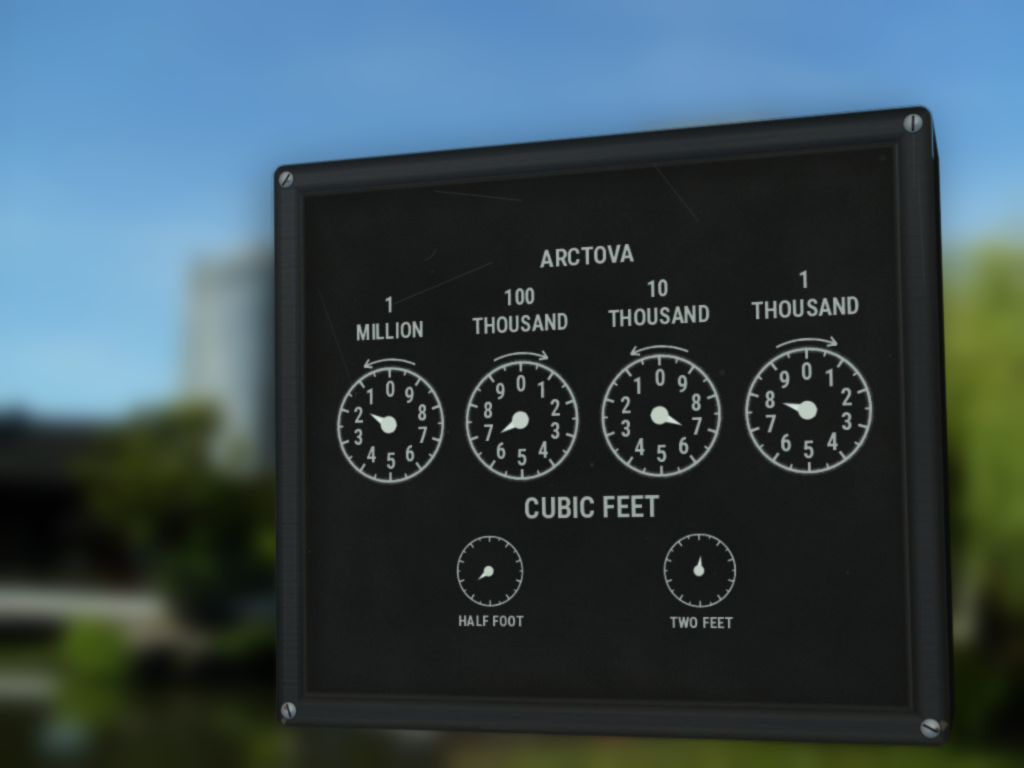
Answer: 166800 ft³
